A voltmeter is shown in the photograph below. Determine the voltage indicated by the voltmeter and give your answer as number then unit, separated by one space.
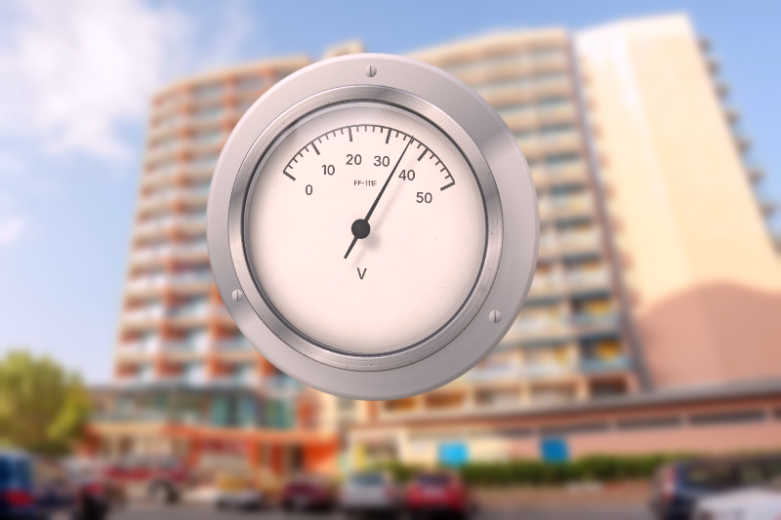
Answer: 36 V
